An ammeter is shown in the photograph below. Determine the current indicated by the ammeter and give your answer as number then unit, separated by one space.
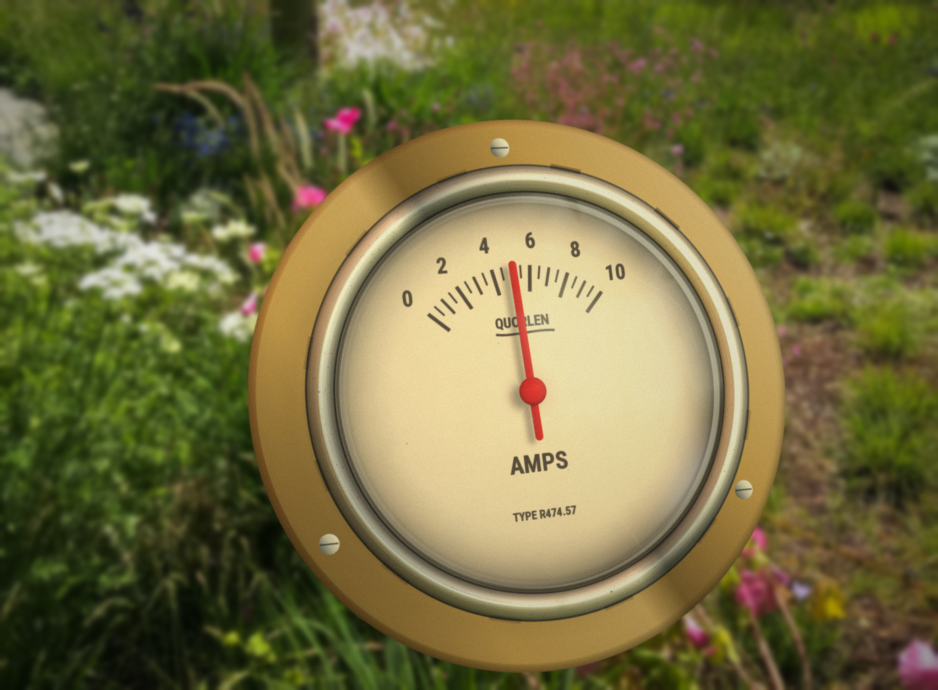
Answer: 5 A
